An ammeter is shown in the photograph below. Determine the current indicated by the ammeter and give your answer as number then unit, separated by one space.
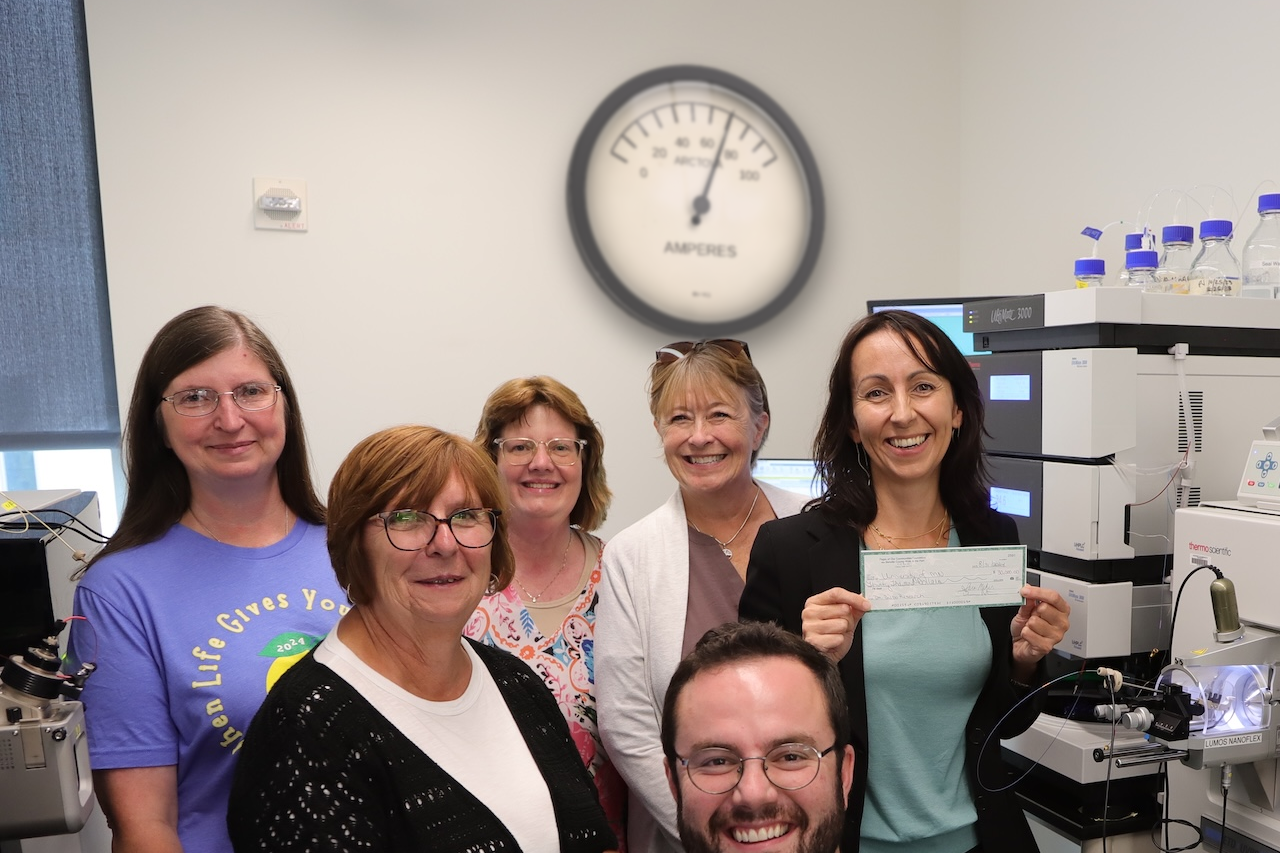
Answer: 70 A
